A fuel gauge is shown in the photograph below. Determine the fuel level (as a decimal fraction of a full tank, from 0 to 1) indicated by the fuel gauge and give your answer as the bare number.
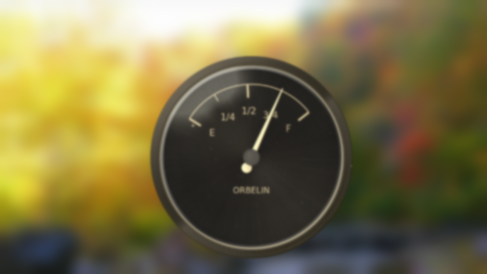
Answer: 0.75
